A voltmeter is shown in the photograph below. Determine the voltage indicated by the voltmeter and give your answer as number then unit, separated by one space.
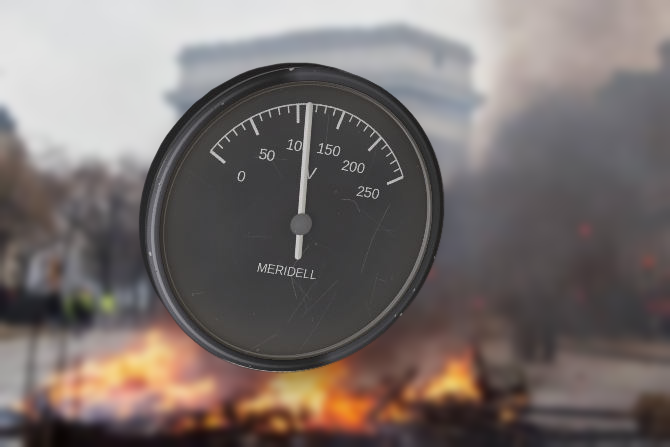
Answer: 110 V
